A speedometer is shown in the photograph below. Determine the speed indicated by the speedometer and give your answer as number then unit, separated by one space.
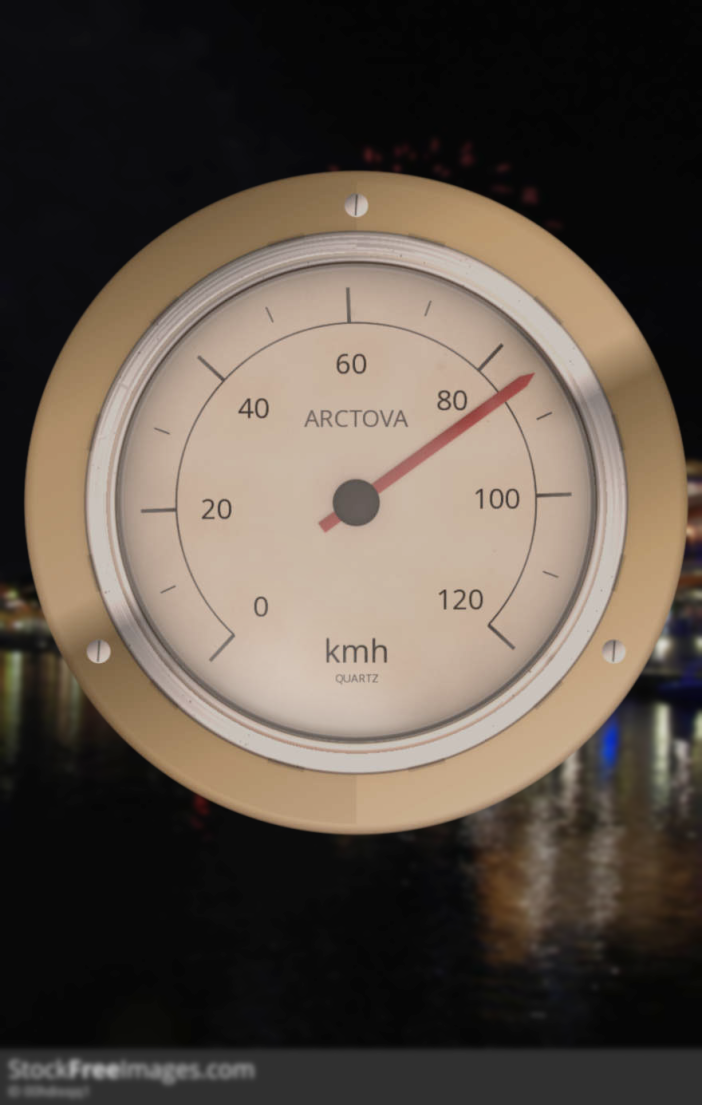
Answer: 85 km/h
